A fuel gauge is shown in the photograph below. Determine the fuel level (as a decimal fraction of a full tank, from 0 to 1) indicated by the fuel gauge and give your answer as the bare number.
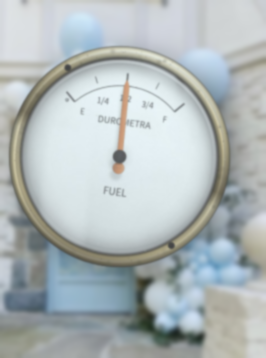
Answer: 0.5
